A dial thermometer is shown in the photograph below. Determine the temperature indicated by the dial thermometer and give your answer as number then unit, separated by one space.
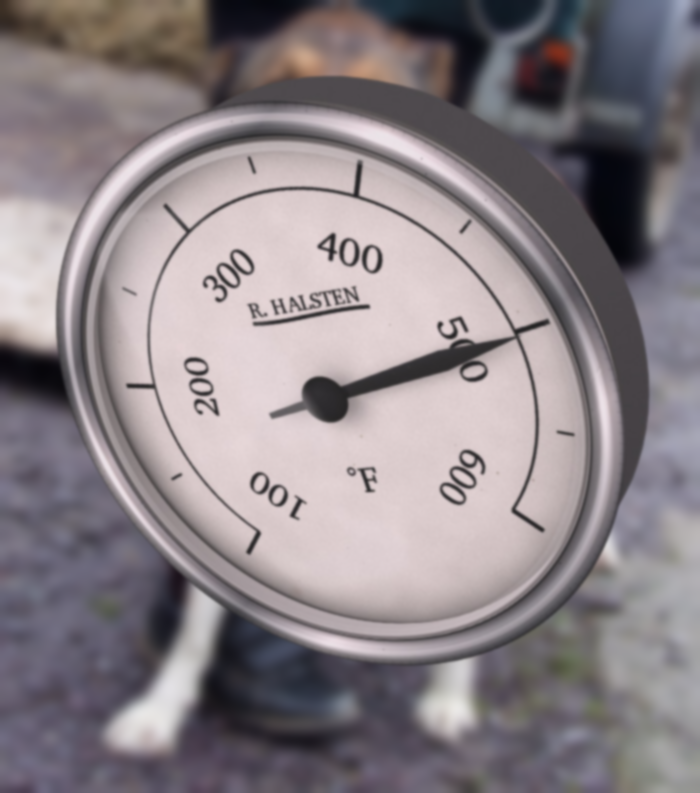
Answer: 500 °F
